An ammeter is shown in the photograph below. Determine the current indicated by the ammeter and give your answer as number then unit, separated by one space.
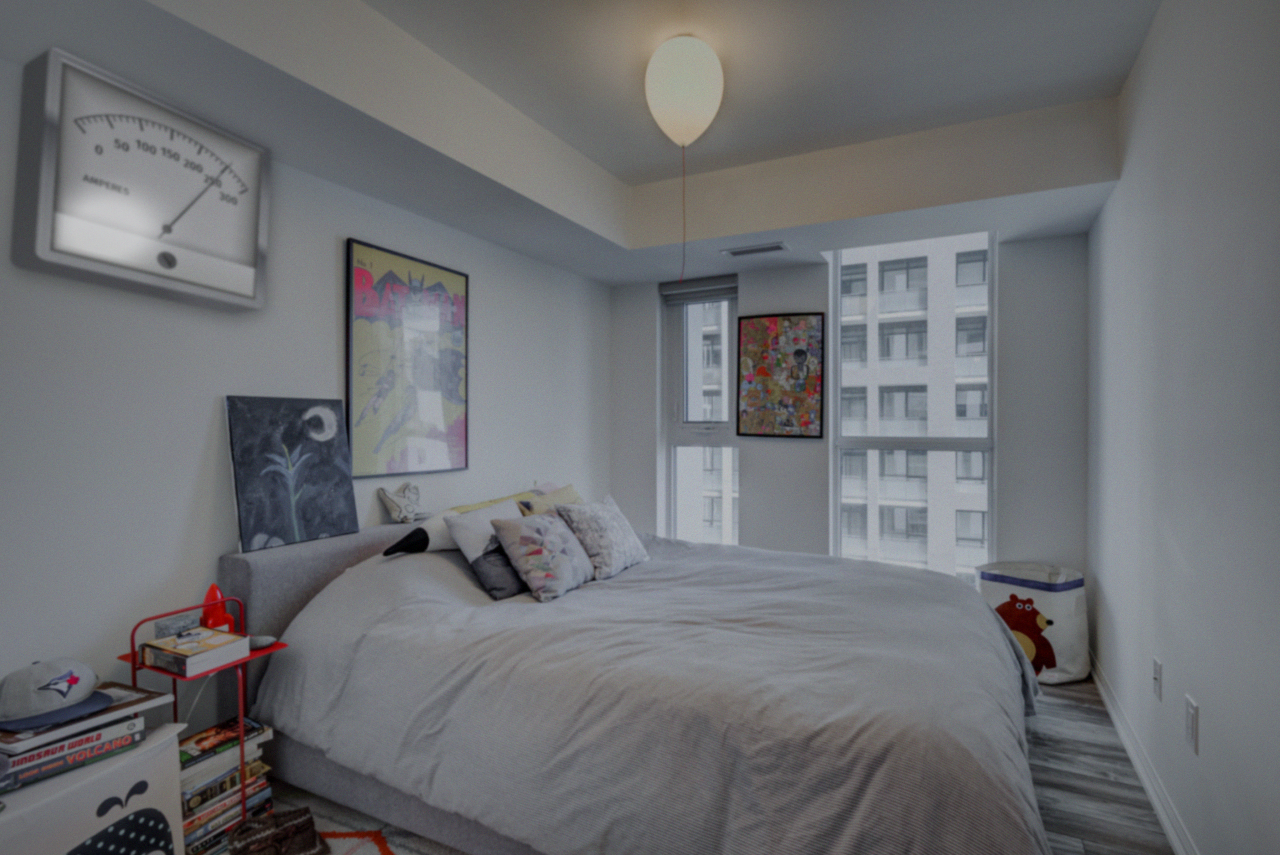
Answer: 250 A
